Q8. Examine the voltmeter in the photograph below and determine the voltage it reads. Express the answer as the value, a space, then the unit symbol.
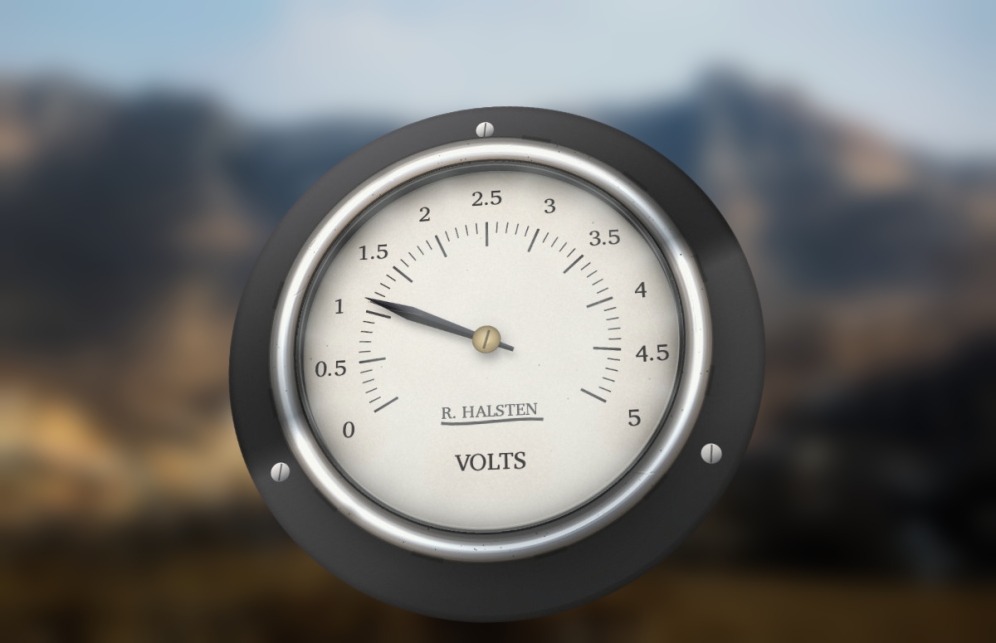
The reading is 1.1 V
